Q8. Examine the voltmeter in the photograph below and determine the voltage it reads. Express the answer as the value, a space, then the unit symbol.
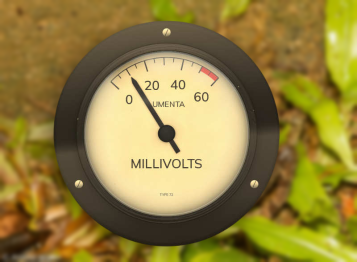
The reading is 10 mV
